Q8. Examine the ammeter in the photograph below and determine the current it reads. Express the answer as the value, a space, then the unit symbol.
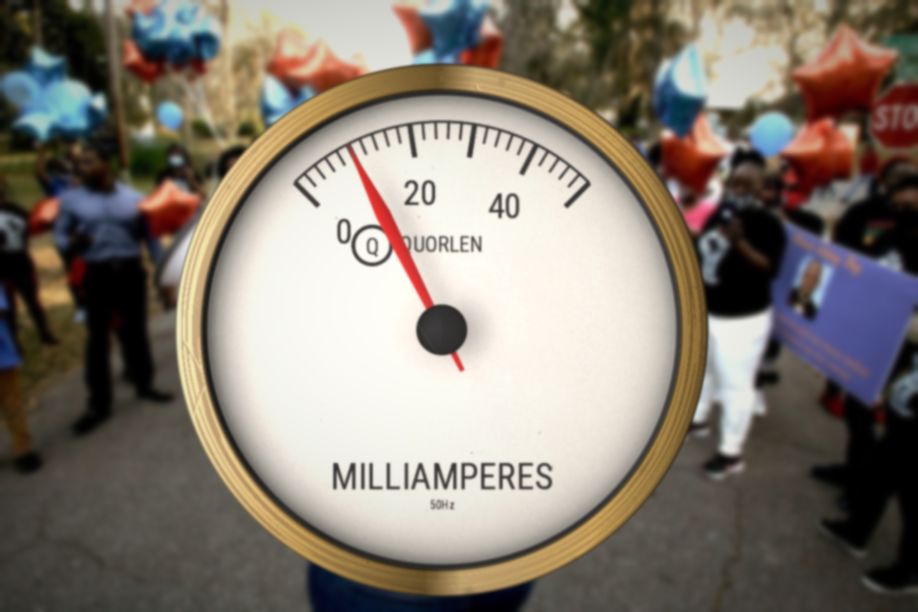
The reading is 10 mA
